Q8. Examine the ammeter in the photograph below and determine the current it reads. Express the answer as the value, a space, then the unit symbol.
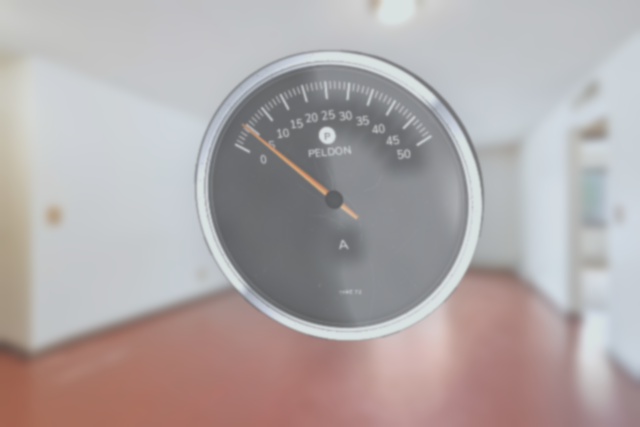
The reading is 5 A
